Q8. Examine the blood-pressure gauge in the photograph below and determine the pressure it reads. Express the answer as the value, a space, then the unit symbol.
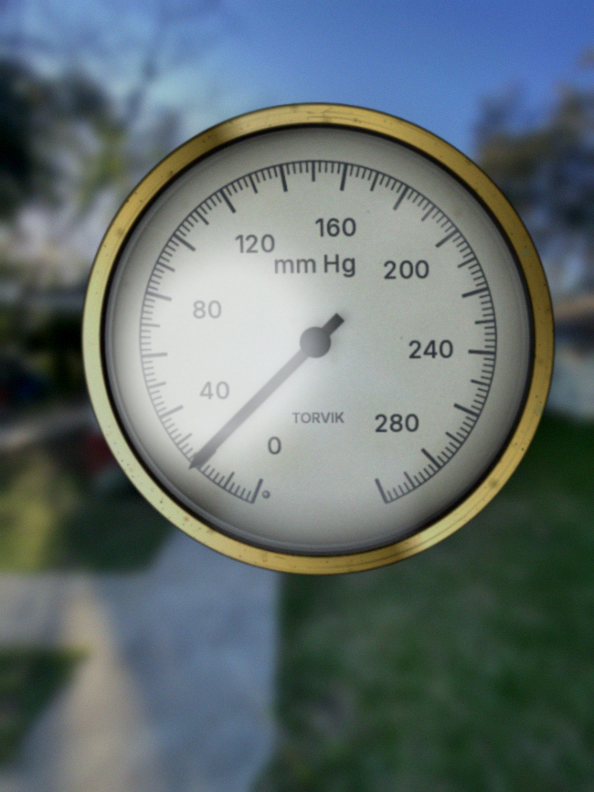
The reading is 22 mmHg
